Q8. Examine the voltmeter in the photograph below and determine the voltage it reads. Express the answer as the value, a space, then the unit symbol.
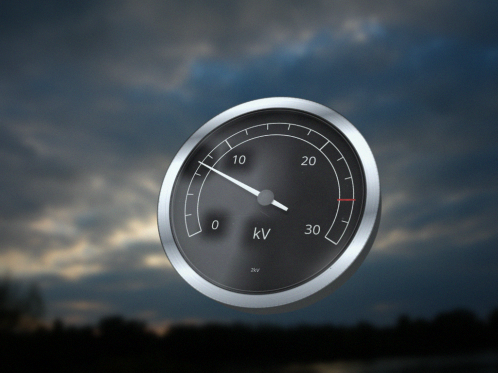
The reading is 7 kV
